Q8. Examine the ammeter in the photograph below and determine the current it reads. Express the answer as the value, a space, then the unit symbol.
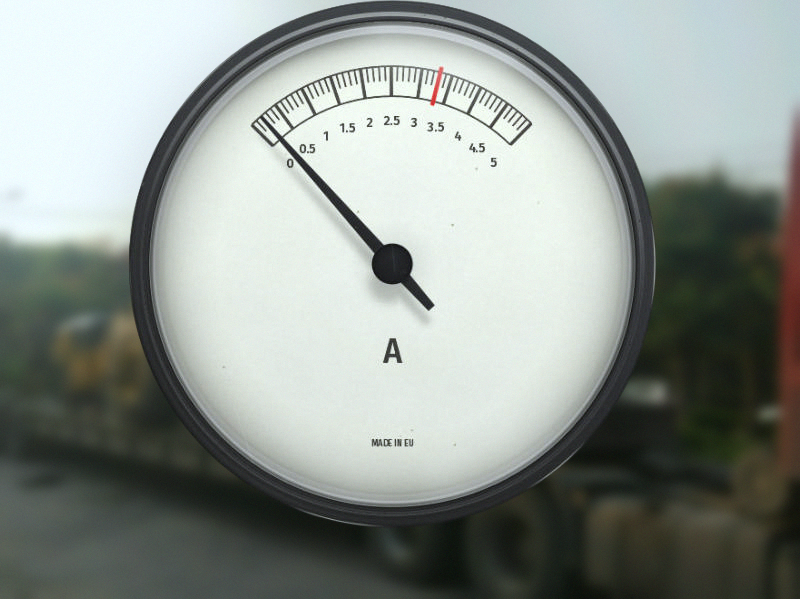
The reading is 0.2 A
